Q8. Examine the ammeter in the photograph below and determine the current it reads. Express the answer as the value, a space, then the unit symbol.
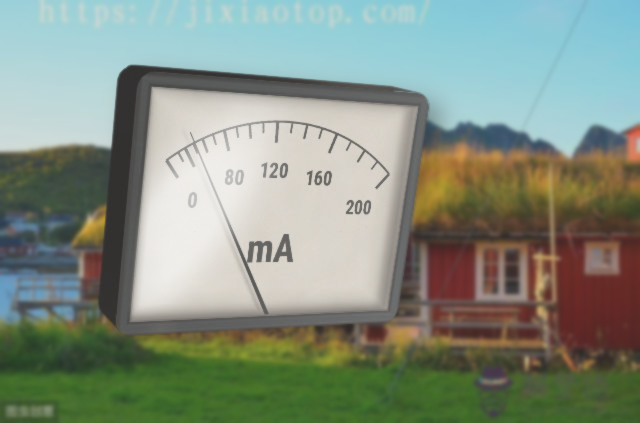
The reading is 50 mA
